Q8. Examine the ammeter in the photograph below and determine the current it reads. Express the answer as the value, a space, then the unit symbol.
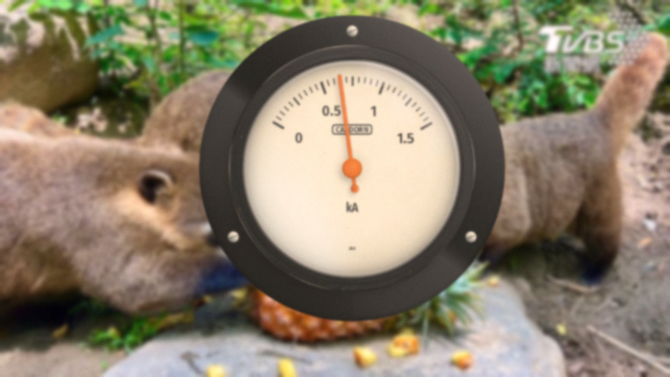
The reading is 0.65 kA
